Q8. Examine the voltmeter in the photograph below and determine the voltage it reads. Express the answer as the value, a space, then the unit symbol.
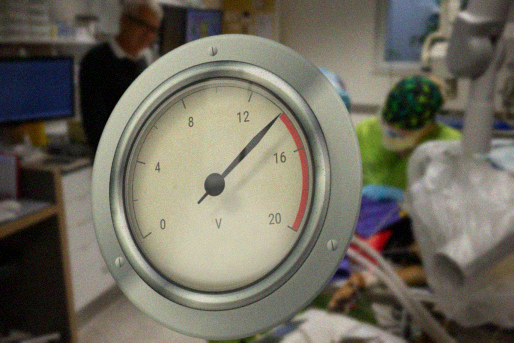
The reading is 14 V
